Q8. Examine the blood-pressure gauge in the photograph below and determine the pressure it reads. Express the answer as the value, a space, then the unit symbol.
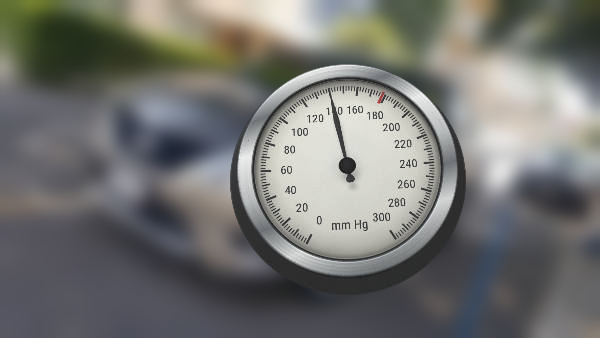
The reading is 140 mmHg
